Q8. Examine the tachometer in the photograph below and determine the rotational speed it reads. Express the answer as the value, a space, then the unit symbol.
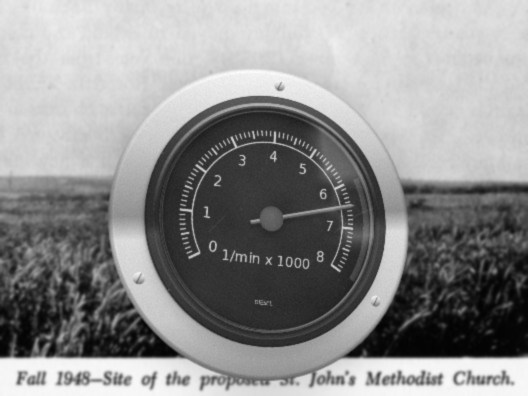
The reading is 6500 rpm
